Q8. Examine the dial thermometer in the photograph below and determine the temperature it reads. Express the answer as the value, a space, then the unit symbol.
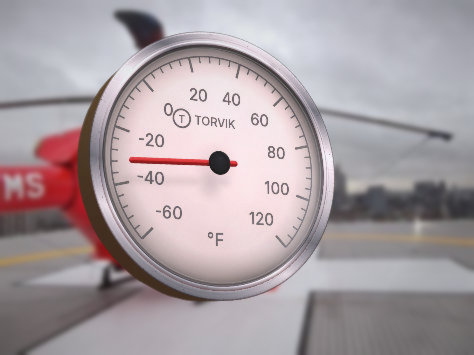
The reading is -32 °F
